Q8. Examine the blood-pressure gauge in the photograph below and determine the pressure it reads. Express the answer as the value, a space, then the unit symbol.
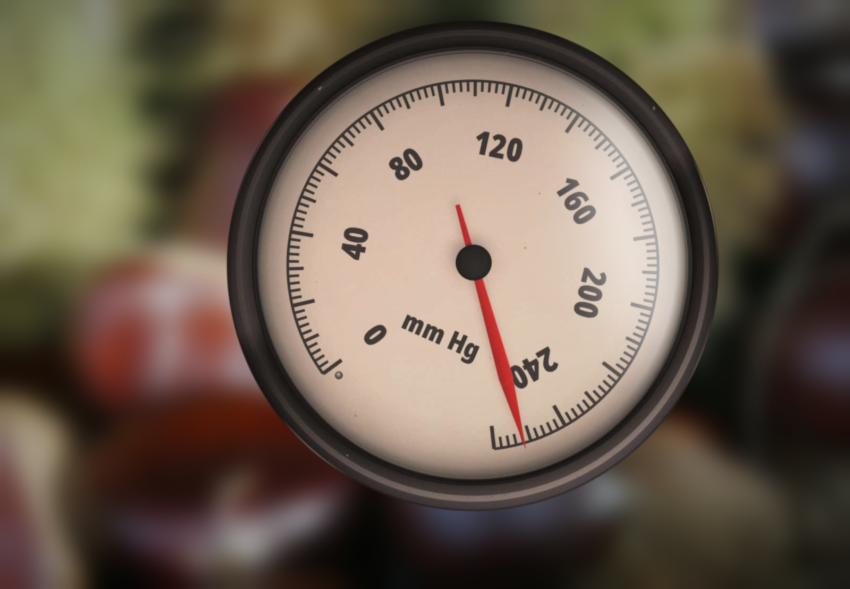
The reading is 252 mmHg
